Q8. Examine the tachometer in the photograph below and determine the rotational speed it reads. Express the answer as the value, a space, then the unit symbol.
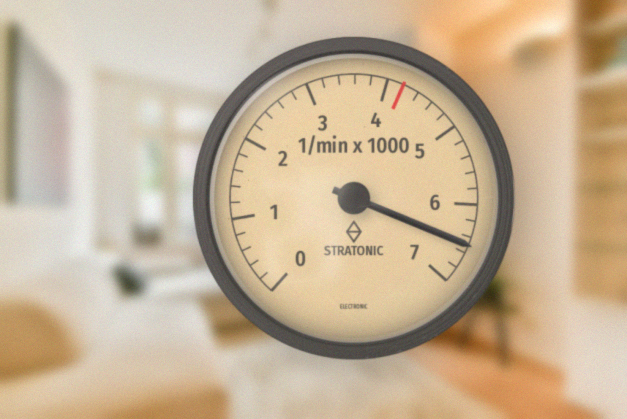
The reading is 6500 rpm
